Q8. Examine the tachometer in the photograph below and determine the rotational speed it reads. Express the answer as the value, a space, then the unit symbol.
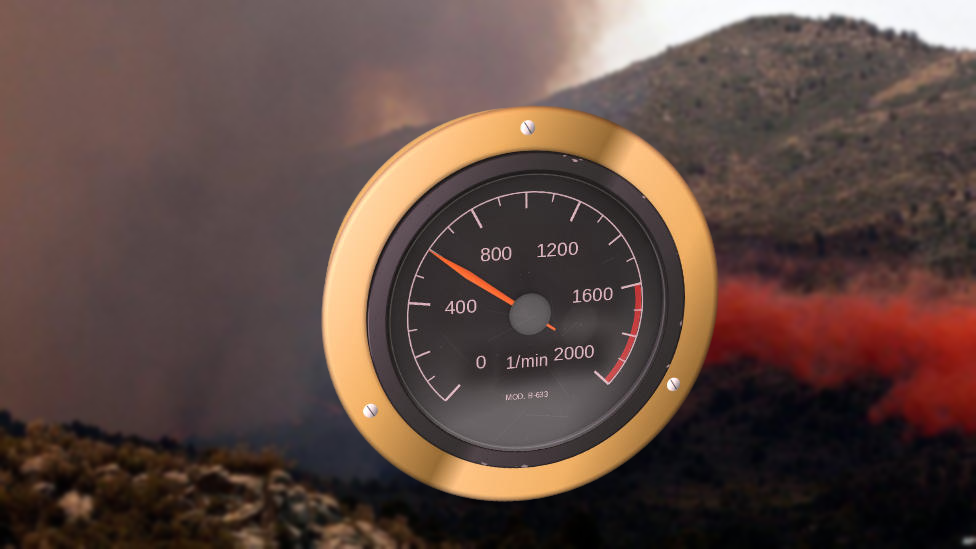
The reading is 600 rpm
